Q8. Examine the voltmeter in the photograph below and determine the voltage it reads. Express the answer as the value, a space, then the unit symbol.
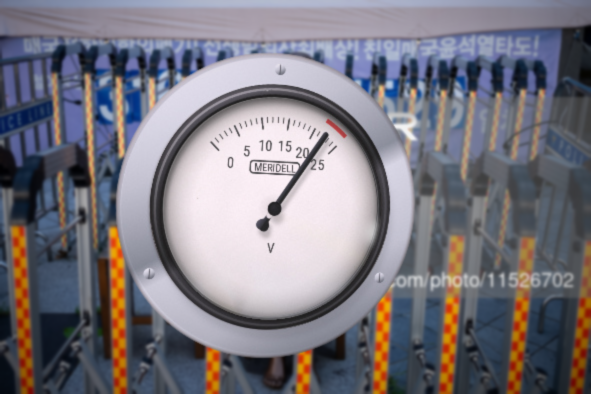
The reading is 22 V
